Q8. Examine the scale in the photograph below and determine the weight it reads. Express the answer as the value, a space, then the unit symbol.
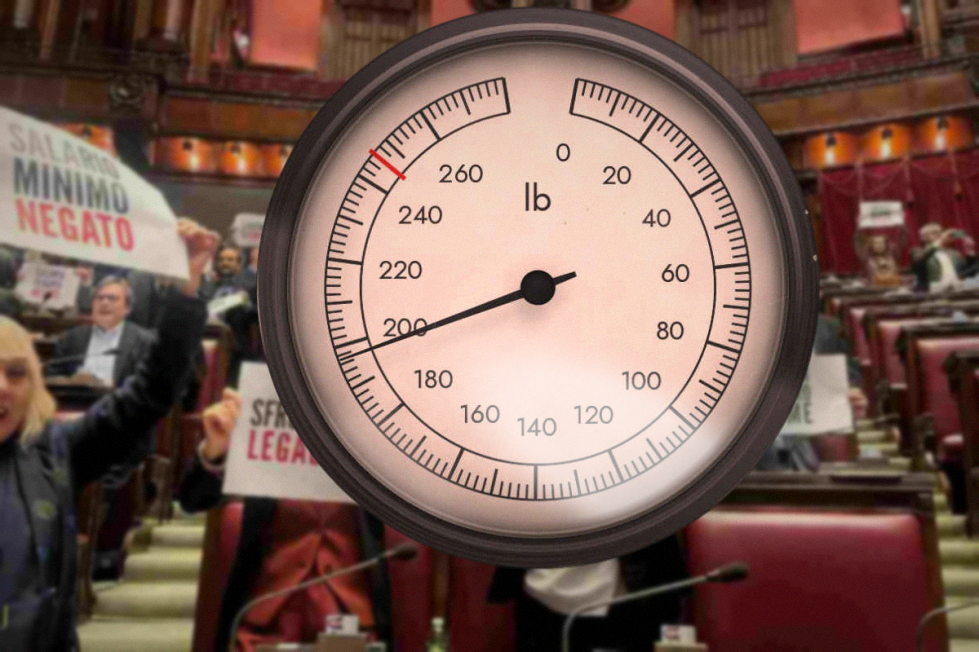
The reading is 197 lb
